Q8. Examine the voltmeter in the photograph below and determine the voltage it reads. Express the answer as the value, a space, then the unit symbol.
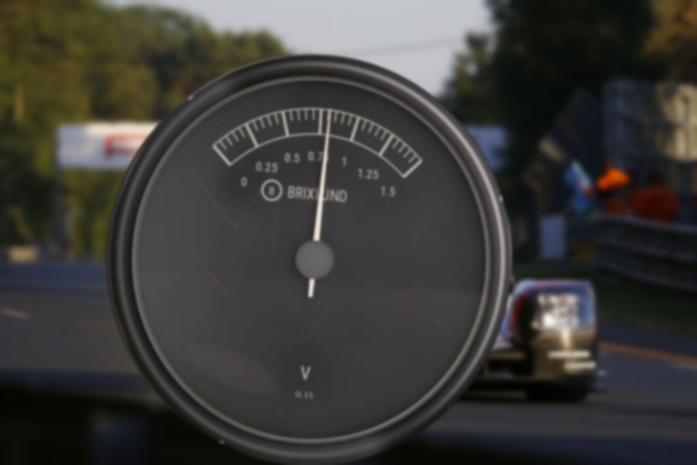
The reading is 0.8 V
